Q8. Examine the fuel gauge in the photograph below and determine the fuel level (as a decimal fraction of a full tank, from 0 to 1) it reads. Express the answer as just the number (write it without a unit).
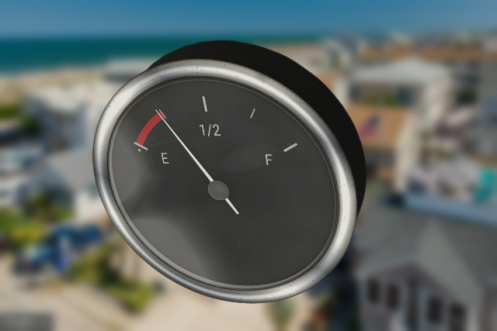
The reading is 0.25
